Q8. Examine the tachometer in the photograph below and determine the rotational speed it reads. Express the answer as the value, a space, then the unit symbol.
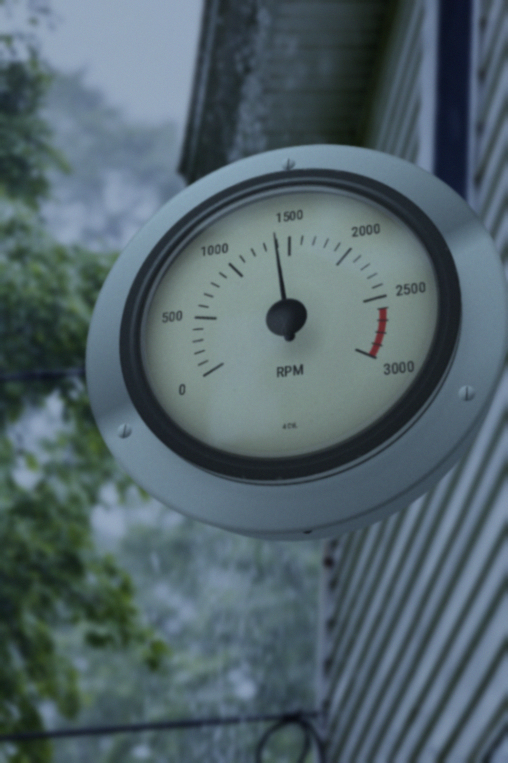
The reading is 1400 rpm
